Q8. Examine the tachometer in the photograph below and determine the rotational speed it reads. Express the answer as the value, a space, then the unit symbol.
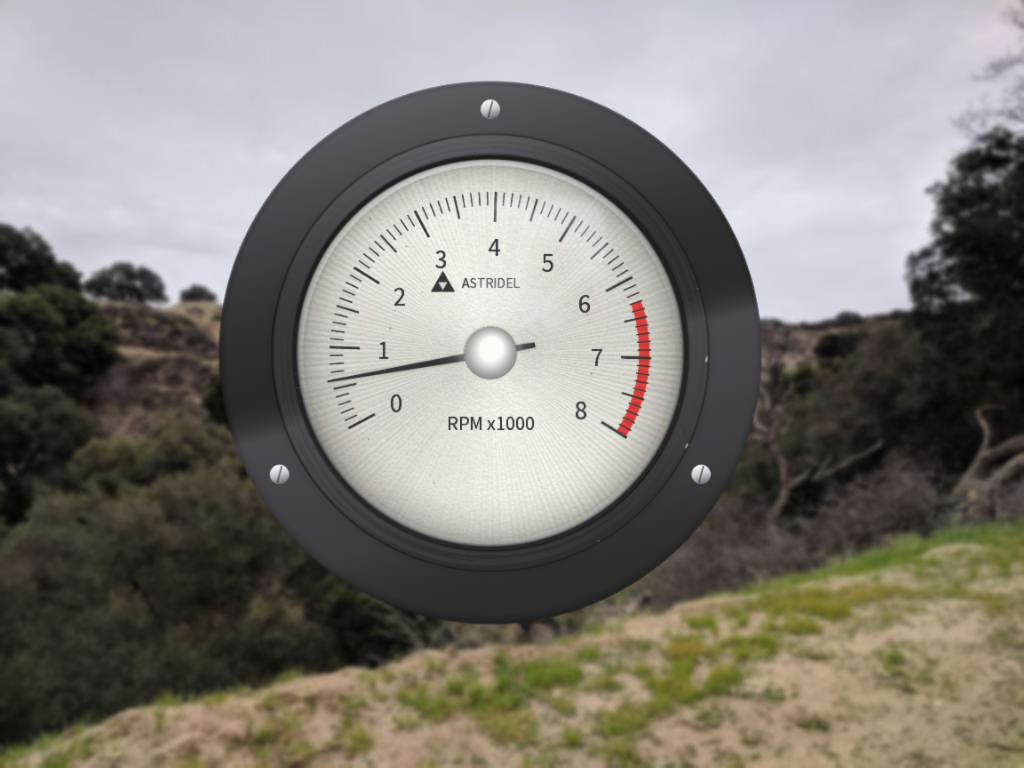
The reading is 600 rpm
